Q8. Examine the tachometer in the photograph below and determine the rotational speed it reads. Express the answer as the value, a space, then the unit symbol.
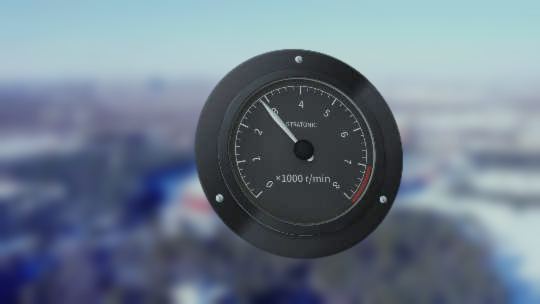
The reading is 2800 rpm
